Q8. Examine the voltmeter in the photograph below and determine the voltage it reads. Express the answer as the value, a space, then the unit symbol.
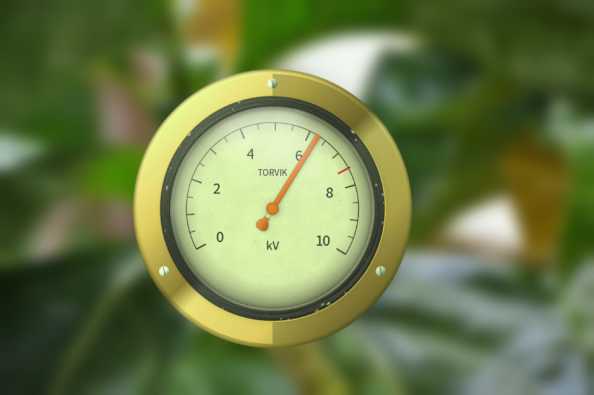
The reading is 6.25 kV
